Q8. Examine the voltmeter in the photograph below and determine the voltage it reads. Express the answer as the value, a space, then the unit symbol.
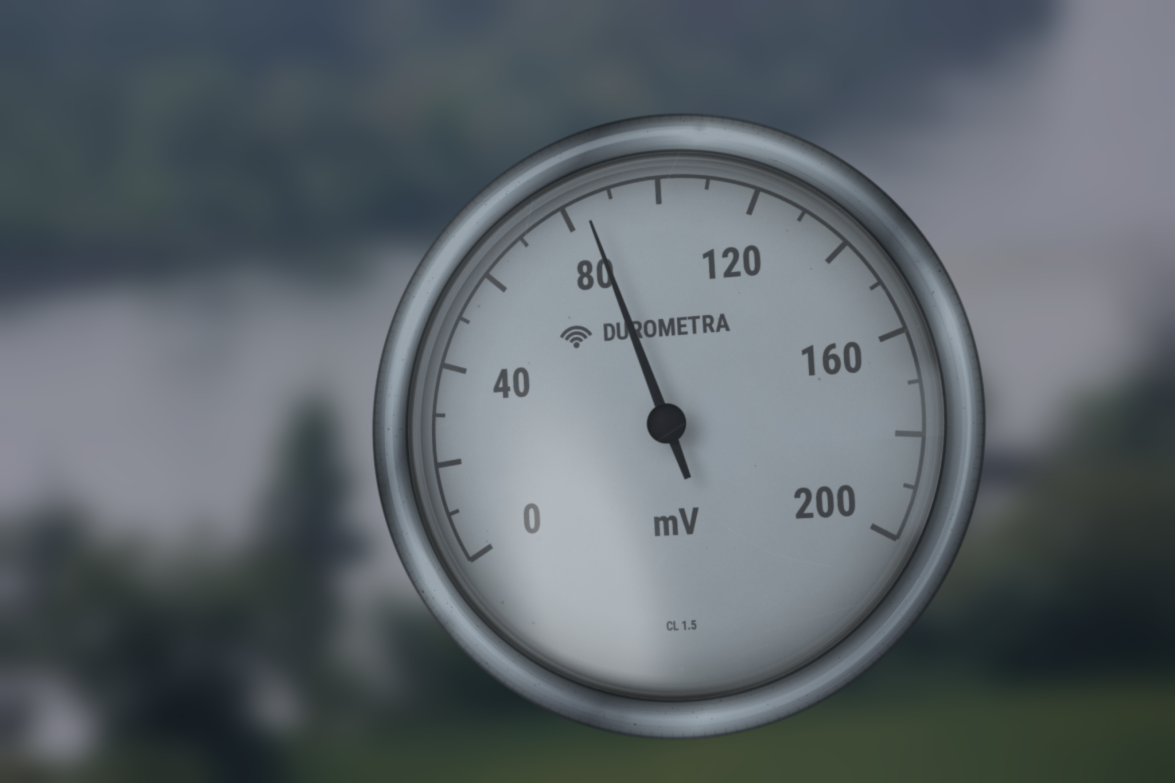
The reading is 85 mV
